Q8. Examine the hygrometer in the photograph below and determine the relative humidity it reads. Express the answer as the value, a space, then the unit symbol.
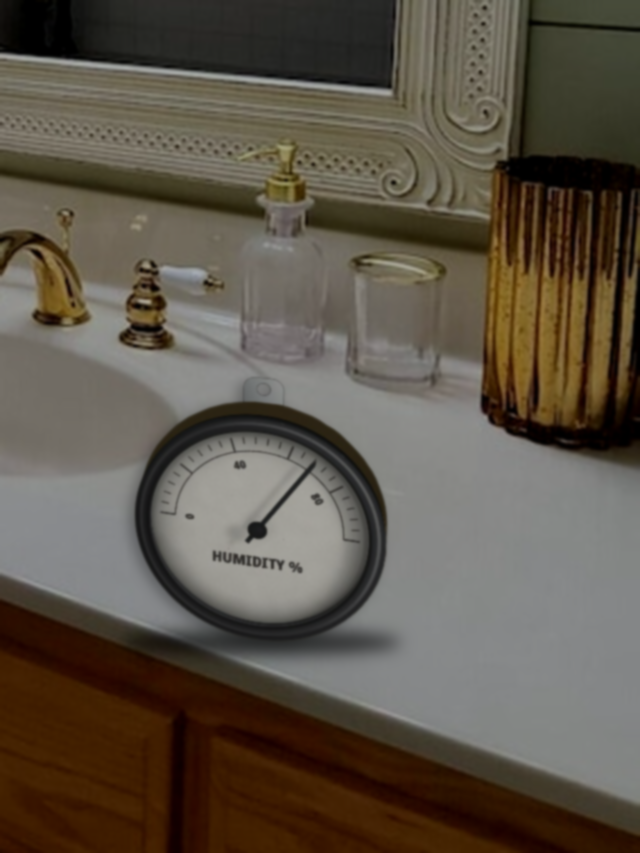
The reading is 68 %
